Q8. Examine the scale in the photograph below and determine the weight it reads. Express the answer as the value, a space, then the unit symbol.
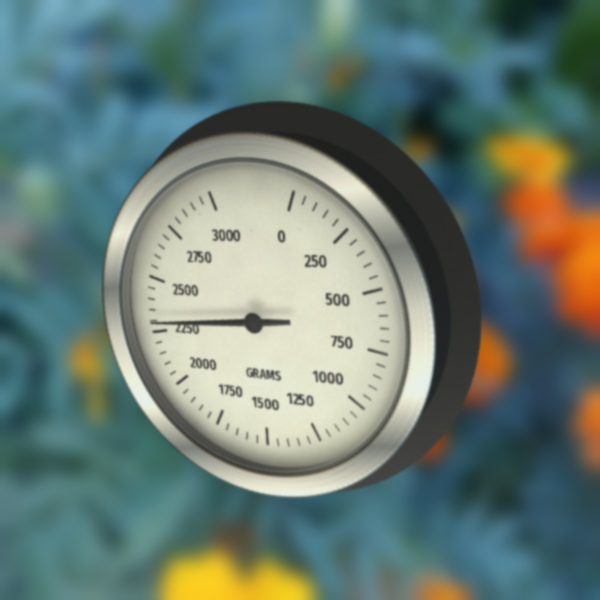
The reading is 2300 g
